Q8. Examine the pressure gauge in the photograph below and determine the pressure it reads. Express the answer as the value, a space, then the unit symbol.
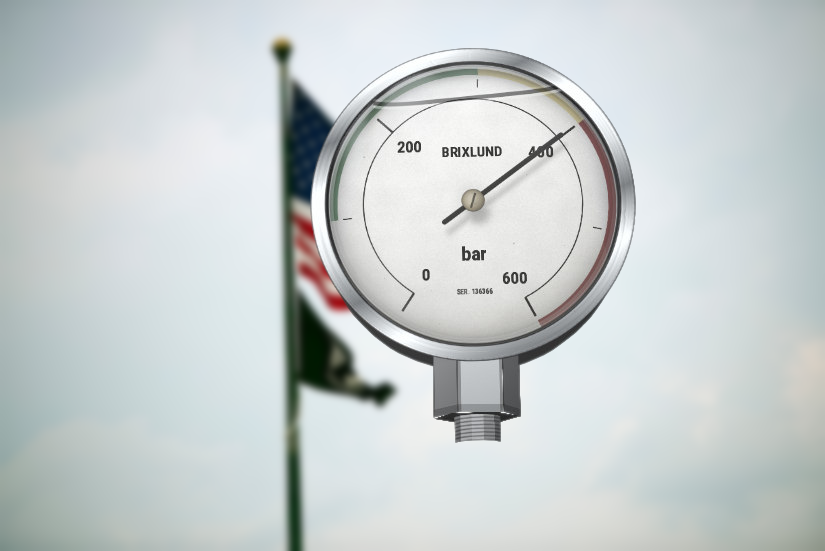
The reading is 400 bar
